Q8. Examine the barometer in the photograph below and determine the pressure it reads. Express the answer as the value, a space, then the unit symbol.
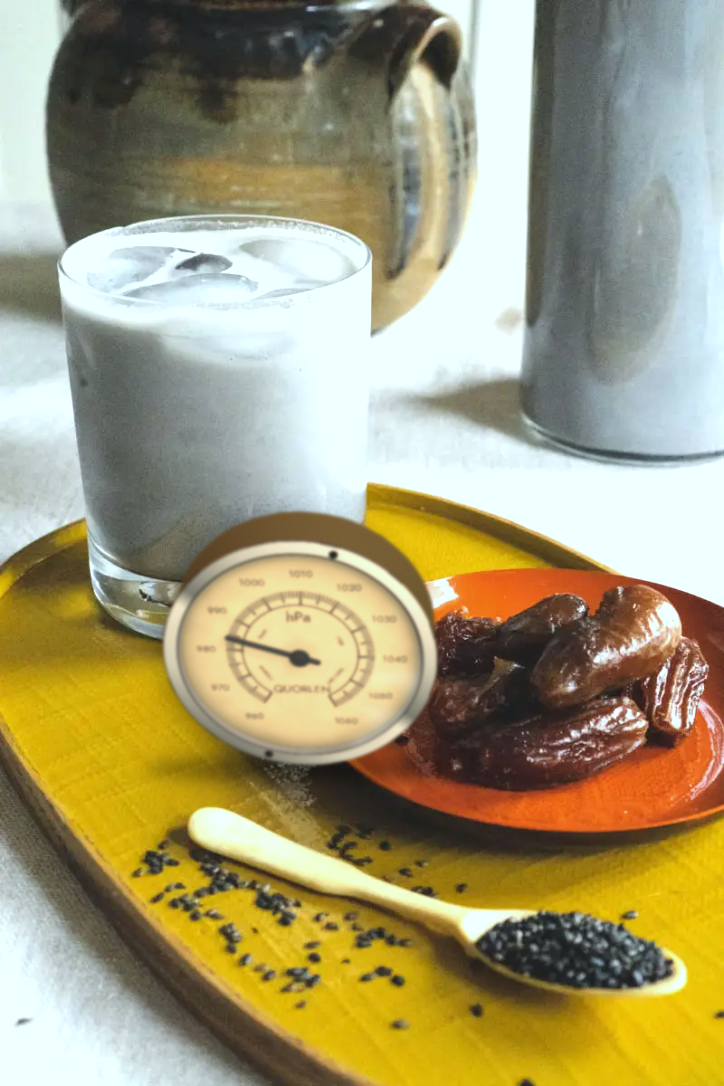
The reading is 985 hPa
